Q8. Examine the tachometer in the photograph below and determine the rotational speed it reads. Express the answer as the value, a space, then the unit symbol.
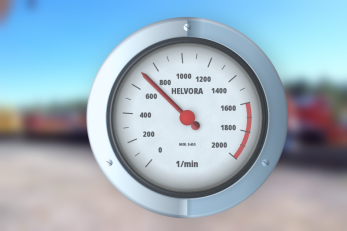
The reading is 700 rpm
